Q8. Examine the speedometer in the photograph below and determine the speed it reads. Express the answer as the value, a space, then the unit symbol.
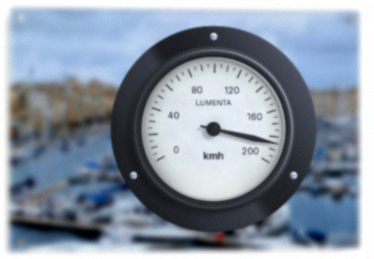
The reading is 185 km/h
